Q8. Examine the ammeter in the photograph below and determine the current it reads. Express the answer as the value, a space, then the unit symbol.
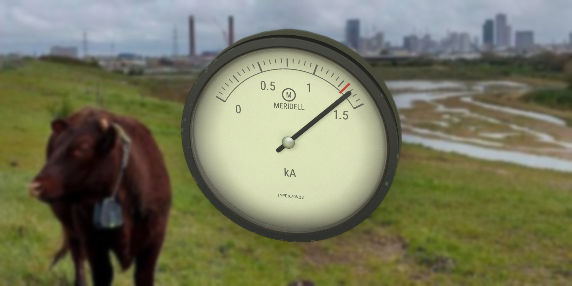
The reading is 1.35 kA
